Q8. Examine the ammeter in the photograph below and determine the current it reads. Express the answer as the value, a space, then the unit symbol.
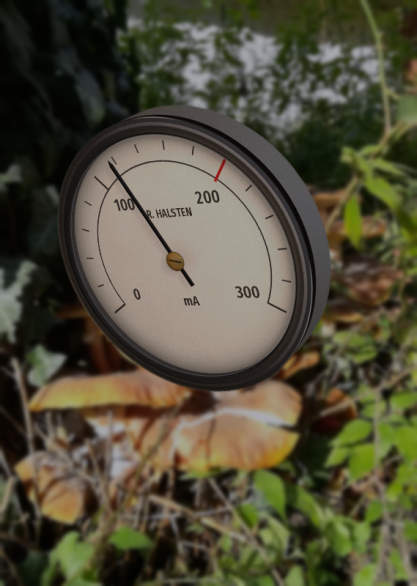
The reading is 120 mA
